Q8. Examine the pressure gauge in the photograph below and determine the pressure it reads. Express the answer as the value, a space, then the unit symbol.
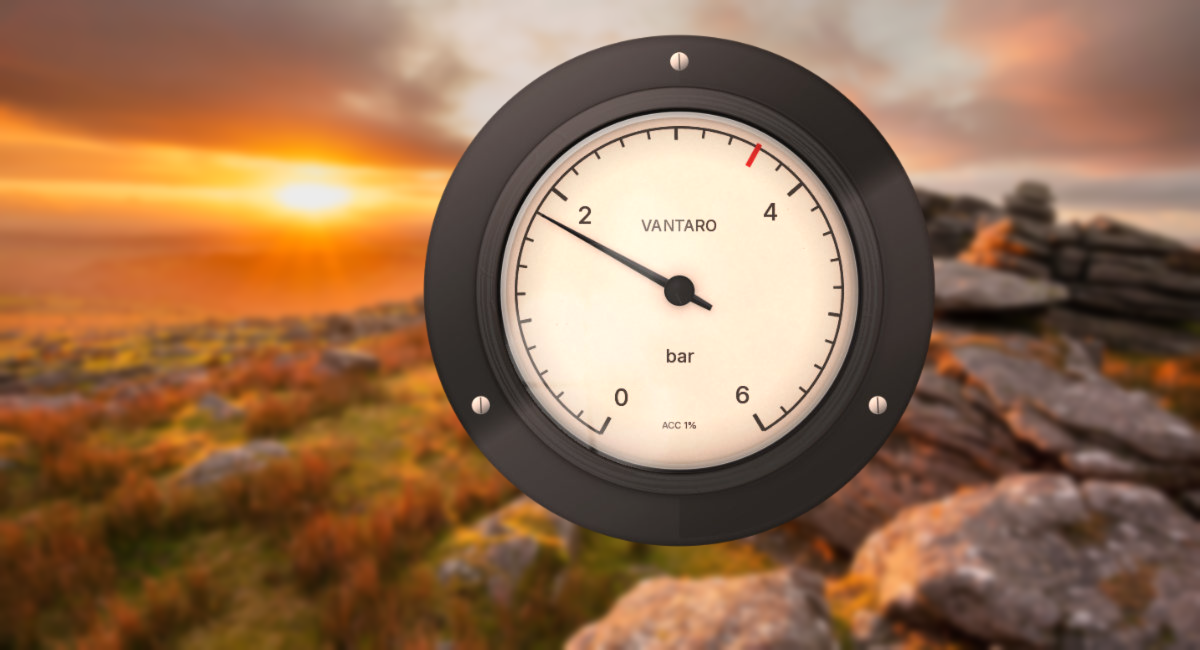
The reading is 1.8 bar
